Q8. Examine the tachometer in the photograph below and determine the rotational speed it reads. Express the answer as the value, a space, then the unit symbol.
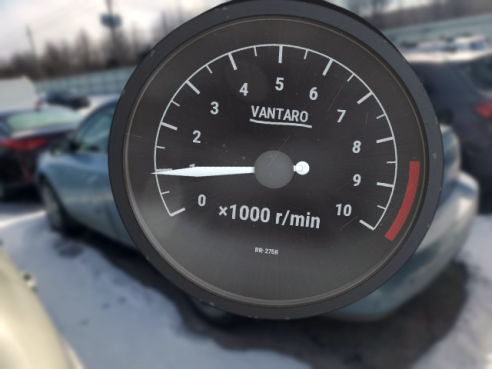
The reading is 1000 rpm
